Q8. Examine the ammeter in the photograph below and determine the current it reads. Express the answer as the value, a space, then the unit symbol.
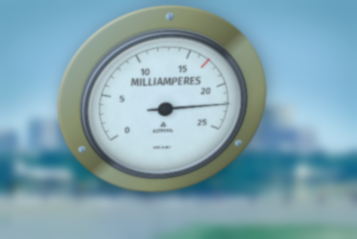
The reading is 22 mA
